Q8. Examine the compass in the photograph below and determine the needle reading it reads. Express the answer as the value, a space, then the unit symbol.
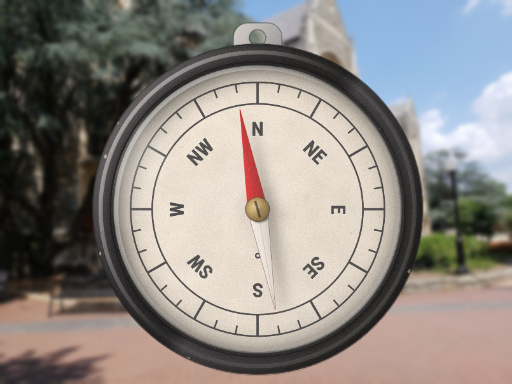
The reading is 350 °
